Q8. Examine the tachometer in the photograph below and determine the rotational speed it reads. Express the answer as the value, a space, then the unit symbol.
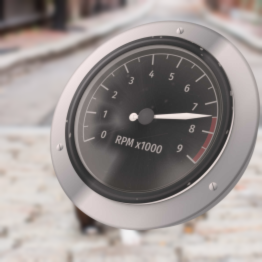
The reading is 7500 rpm
